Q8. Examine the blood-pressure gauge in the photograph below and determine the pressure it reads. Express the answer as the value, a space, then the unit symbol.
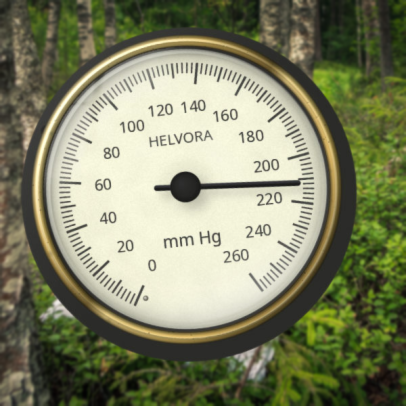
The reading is 212 mmHg
